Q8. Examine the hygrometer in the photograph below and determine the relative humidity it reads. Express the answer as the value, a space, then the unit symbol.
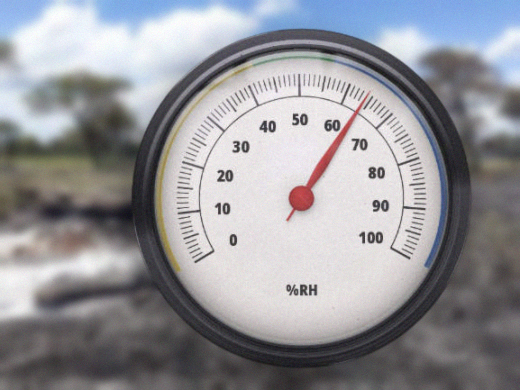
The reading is 64 %
